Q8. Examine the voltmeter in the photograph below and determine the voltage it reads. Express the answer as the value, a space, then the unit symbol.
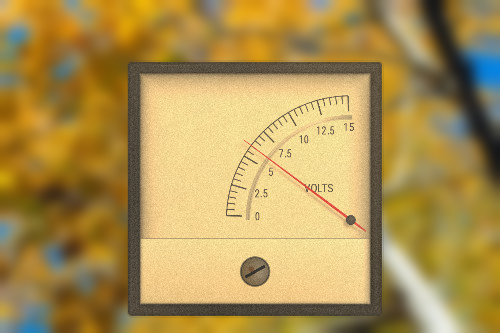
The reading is 6 V
